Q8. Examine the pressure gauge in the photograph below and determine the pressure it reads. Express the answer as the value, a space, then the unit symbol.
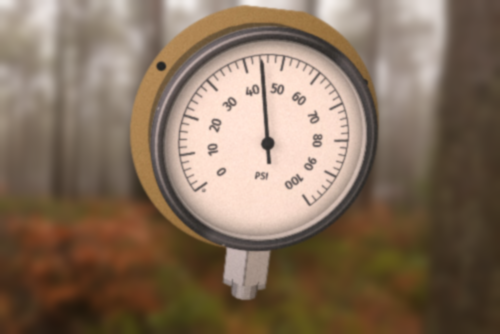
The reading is 44 psi
